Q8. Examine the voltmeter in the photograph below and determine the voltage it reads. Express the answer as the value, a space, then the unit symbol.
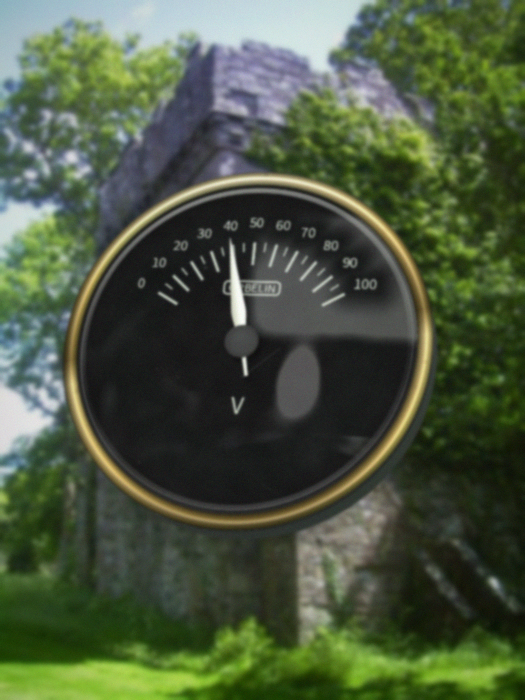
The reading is 40 V
